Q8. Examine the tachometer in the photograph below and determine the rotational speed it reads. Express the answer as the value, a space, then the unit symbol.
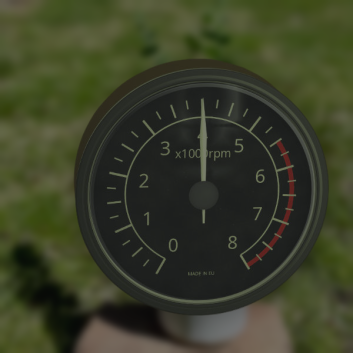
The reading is 4000 rpm
